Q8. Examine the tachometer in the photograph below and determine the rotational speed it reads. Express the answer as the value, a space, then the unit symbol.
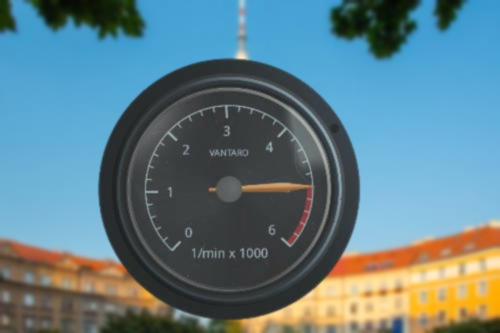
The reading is 5000 rpm
